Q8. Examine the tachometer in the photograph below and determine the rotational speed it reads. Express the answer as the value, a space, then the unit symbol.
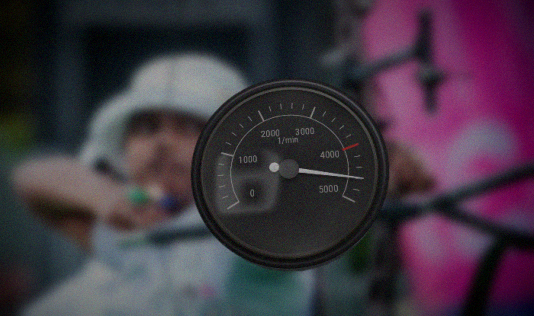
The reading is 4600 rpm
